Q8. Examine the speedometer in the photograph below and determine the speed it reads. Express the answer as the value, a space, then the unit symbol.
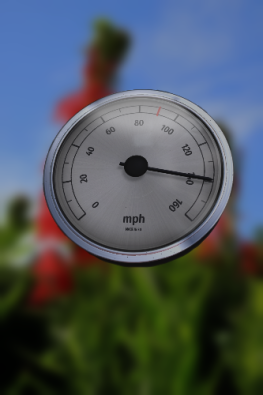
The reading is 140 mph
